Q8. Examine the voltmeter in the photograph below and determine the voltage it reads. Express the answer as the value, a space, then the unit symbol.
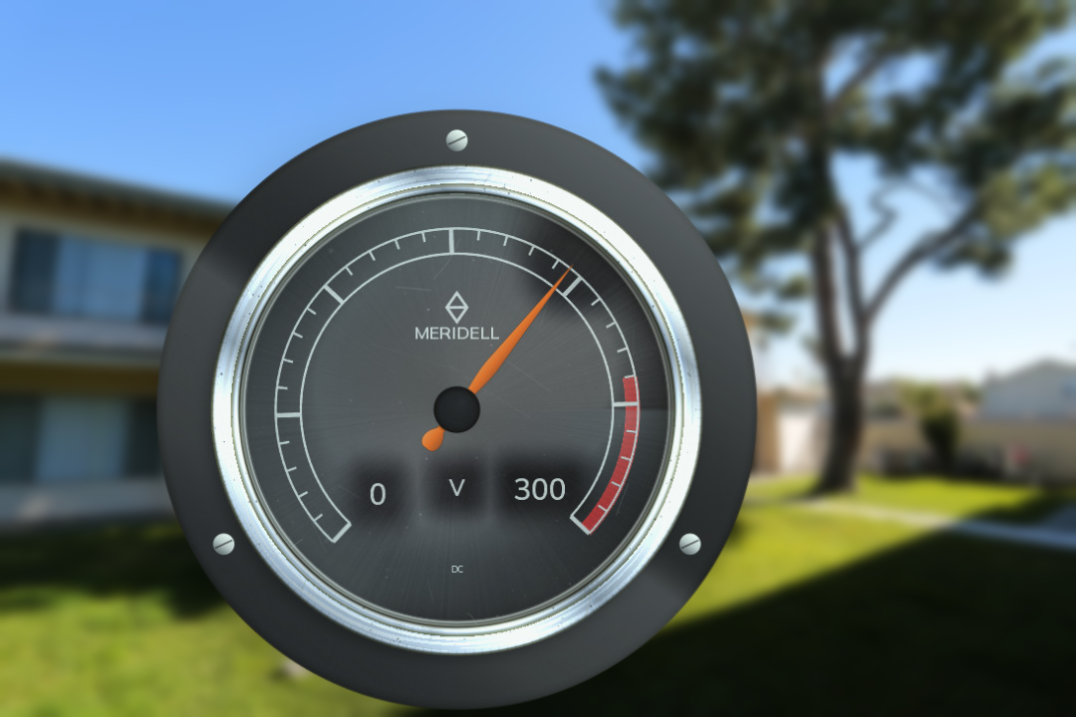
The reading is 195 V
